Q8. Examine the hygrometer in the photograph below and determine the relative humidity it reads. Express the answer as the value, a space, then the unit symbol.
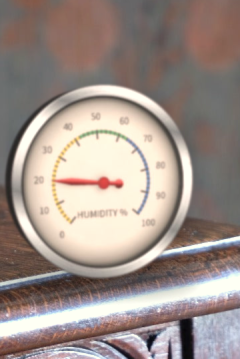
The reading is 20 %
